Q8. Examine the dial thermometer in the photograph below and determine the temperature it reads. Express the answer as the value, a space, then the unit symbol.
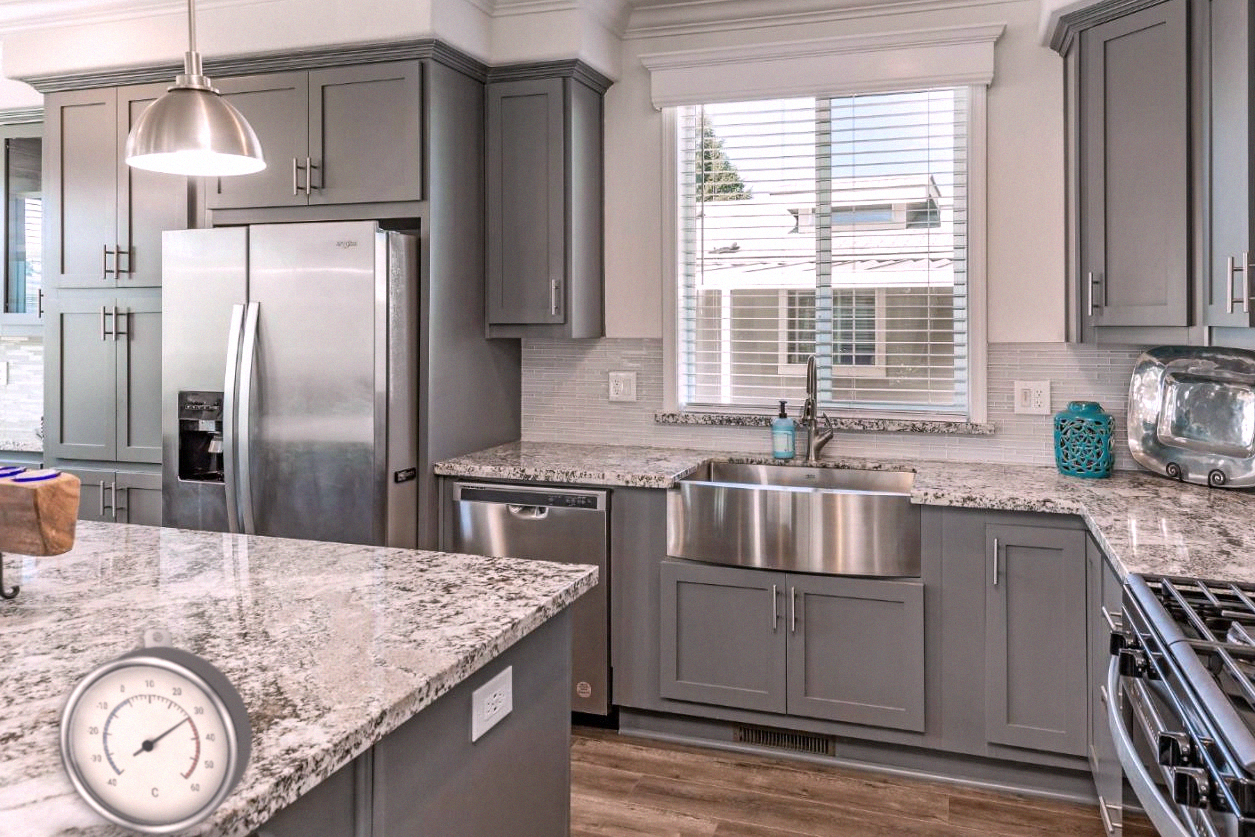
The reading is 30 °C
